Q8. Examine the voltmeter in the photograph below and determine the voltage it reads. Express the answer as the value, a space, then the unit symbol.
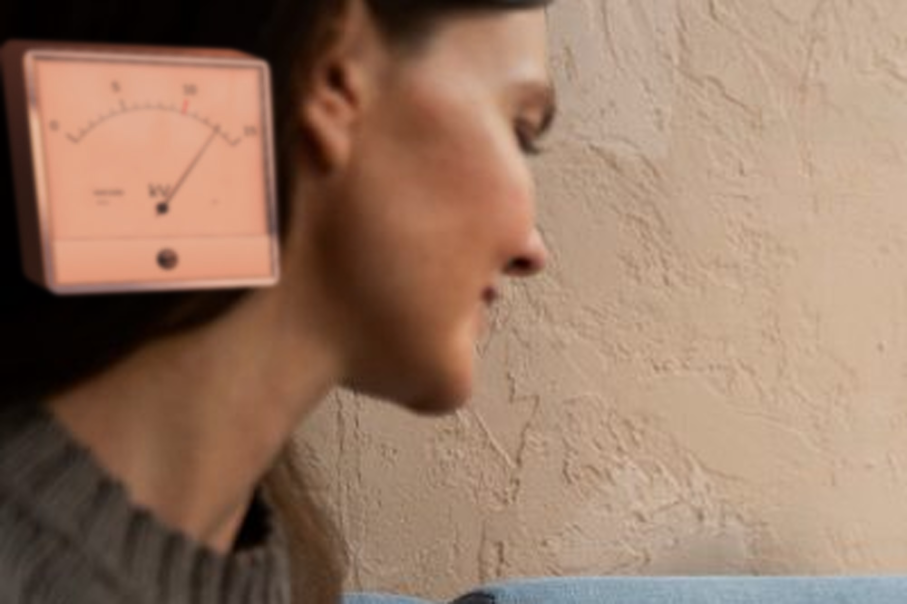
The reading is 13 kV
